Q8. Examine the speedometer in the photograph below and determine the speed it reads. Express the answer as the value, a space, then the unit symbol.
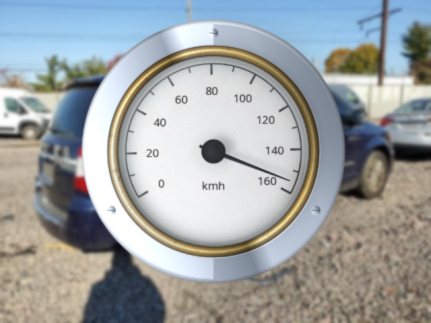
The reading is 155 km/h
